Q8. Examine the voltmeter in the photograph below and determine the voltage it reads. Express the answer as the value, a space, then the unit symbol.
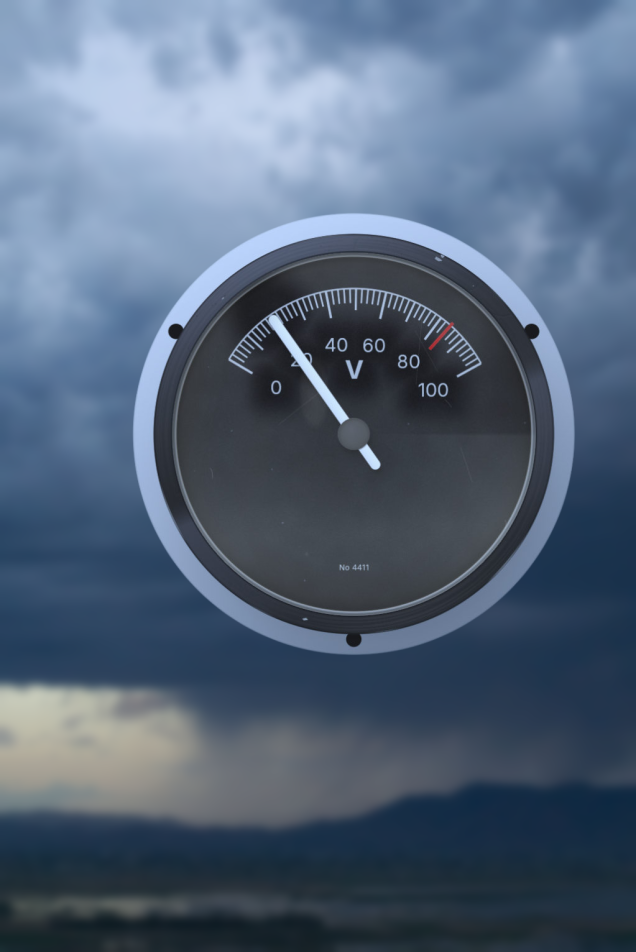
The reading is 20 V
